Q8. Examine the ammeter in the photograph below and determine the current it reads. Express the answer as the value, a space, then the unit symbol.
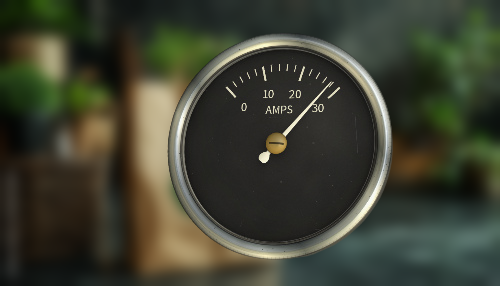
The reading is 28 A
